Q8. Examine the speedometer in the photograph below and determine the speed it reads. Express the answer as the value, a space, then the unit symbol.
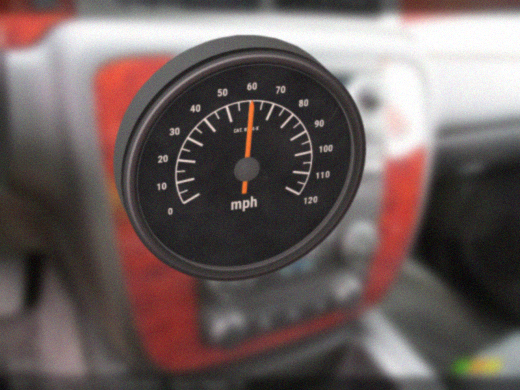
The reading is 60 mph
